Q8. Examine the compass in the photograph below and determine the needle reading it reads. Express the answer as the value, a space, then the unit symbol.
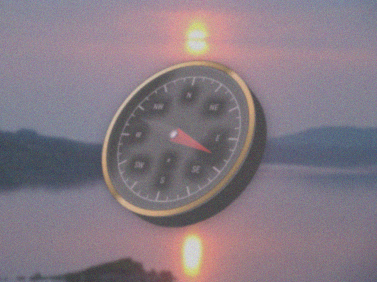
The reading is 110 °
